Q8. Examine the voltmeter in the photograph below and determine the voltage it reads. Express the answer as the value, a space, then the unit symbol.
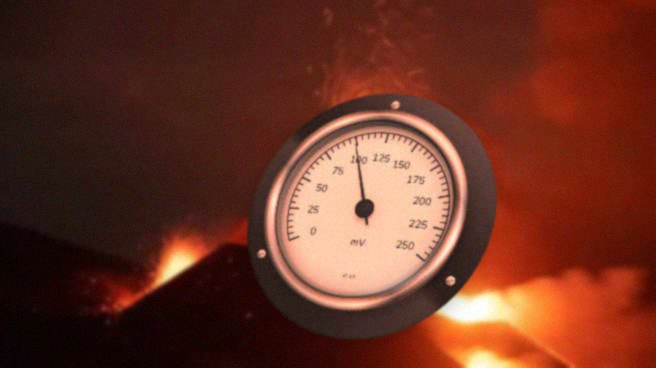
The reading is 100 mV
